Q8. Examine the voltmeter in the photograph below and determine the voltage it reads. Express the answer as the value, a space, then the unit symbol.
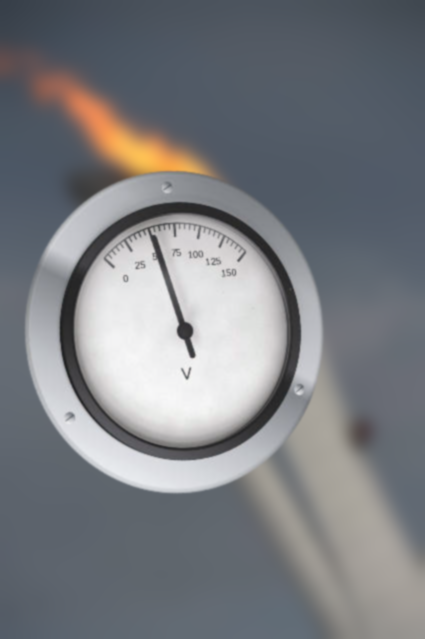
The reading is 50 V
